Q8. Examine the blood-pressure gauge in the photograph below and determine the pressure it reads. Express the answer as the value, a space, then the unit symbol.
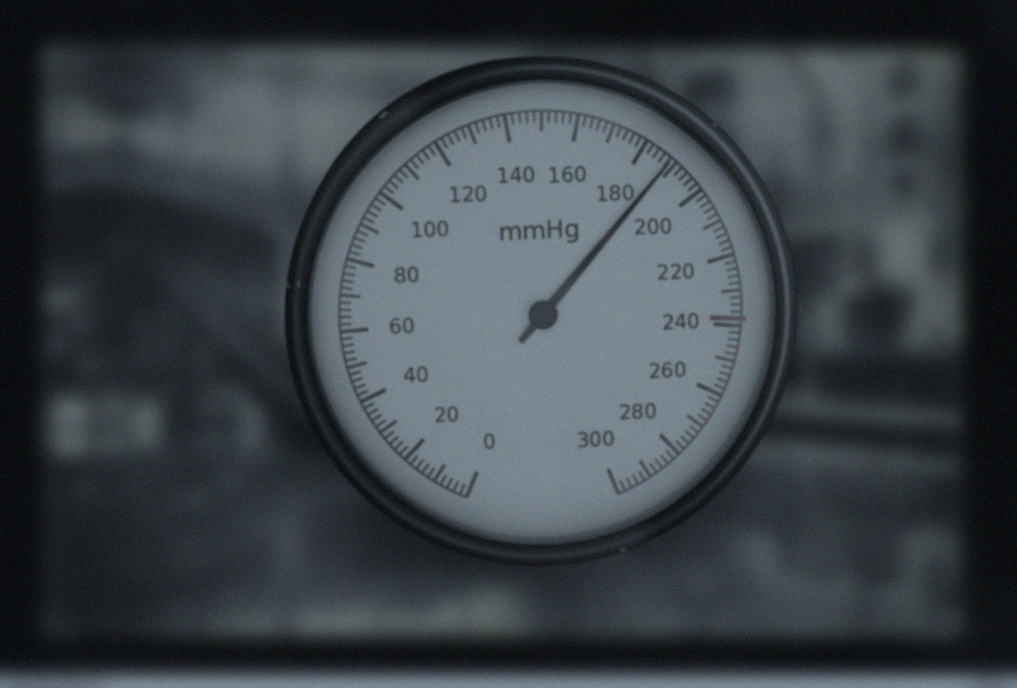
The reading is 188 mmHg
